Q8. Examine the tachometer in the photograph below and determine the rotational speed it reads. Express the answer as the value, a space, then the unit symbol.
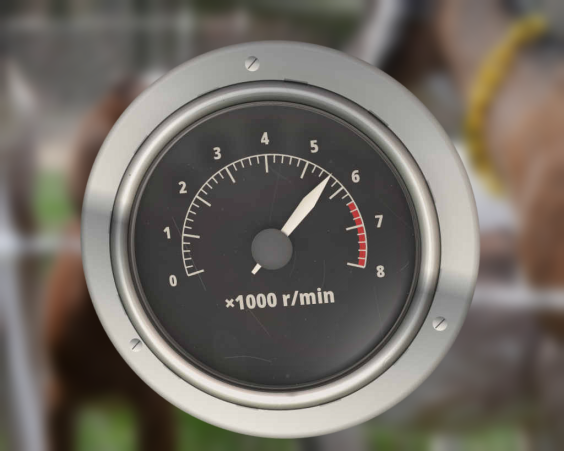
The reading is 5600 rpm
